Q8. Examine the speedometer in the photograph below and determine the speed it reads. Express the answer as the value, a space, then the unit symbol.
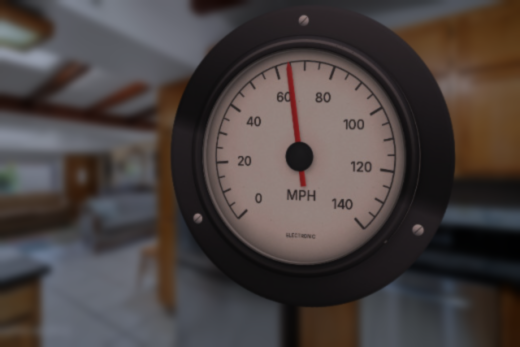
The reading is 65 mph
